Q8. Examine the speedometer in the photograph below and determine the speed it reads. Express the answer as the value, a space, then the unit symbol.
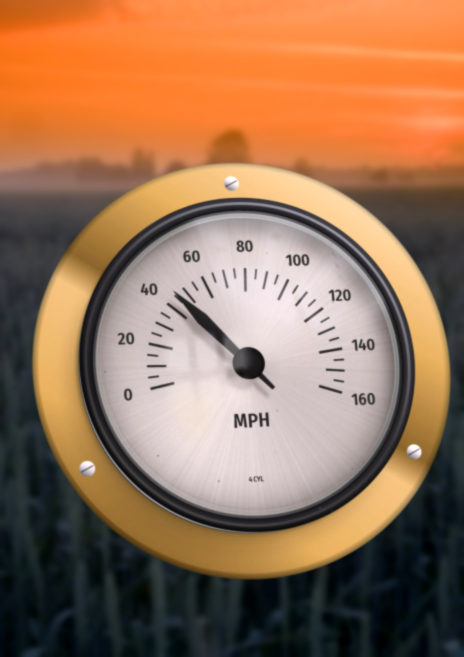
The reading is 45 mph
